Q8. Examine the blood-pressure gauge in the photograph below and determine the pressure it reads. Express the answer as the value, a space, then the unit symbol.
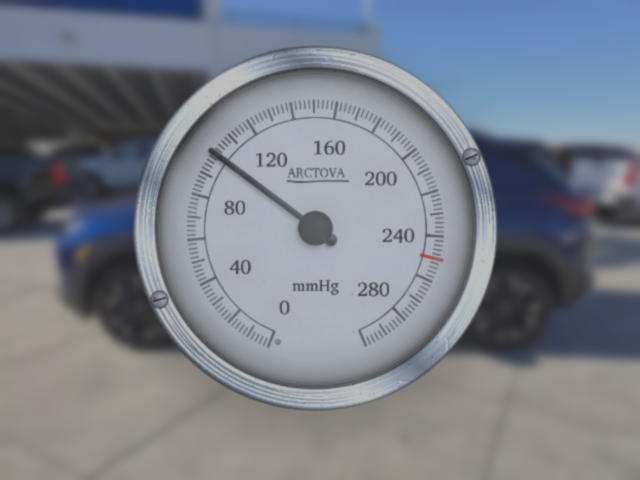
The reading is 100 mmHg
